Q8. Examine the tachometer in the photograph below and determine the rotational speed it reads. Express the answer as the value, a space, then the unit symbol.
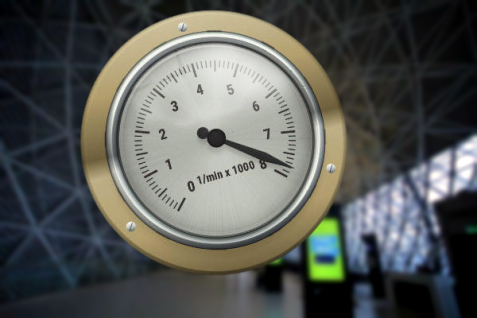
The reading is 7800 rpm
